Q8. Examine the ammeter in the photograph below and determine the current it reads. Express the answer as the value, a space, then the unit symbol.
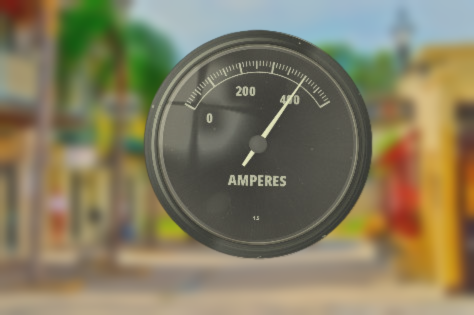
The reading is 400 A
